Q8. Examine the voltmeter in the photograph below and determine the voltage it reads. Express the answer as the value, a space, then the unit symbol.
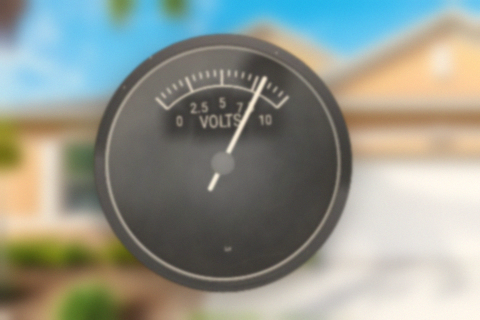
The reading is 8 V
